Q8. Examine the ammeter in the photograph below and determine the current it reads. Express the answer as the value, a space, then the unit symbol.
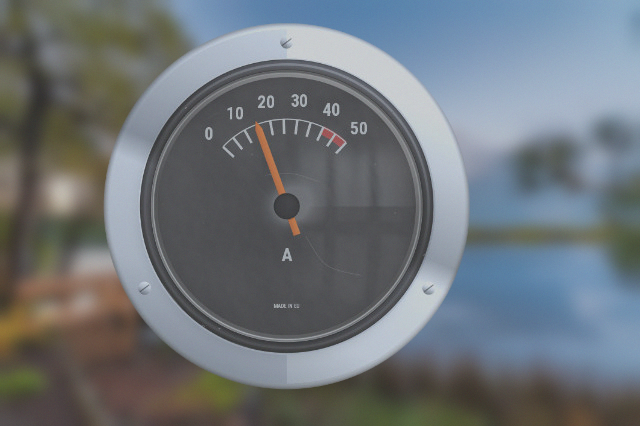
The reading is 15 A
